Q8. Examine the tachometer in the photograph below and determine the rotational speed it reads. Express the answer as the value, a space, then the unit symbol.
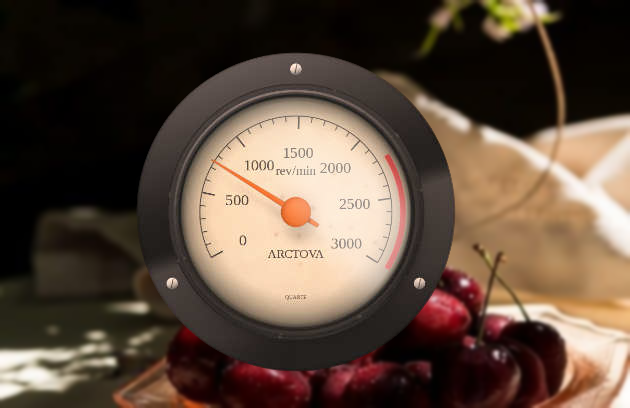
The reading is 750 rpm
